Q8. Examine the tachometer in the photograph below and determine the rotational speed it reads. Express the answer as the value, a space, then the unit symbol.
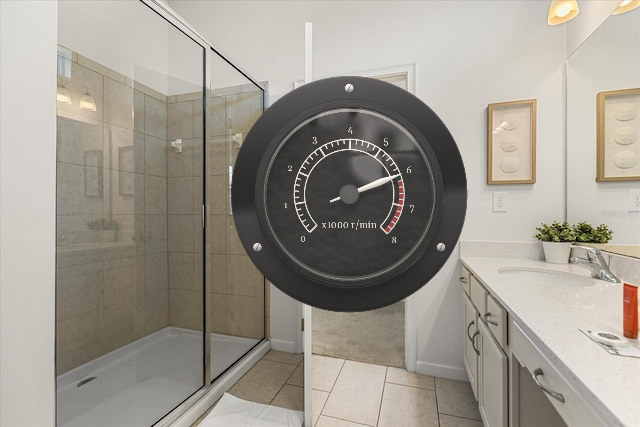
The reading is 6000 rpm
